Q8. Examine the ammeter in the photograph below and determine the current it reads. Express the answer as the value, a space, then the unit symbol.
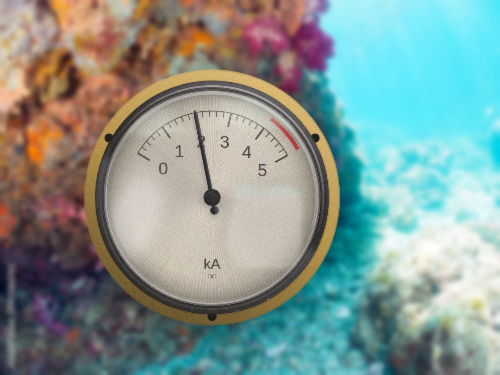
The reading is 2 kA
